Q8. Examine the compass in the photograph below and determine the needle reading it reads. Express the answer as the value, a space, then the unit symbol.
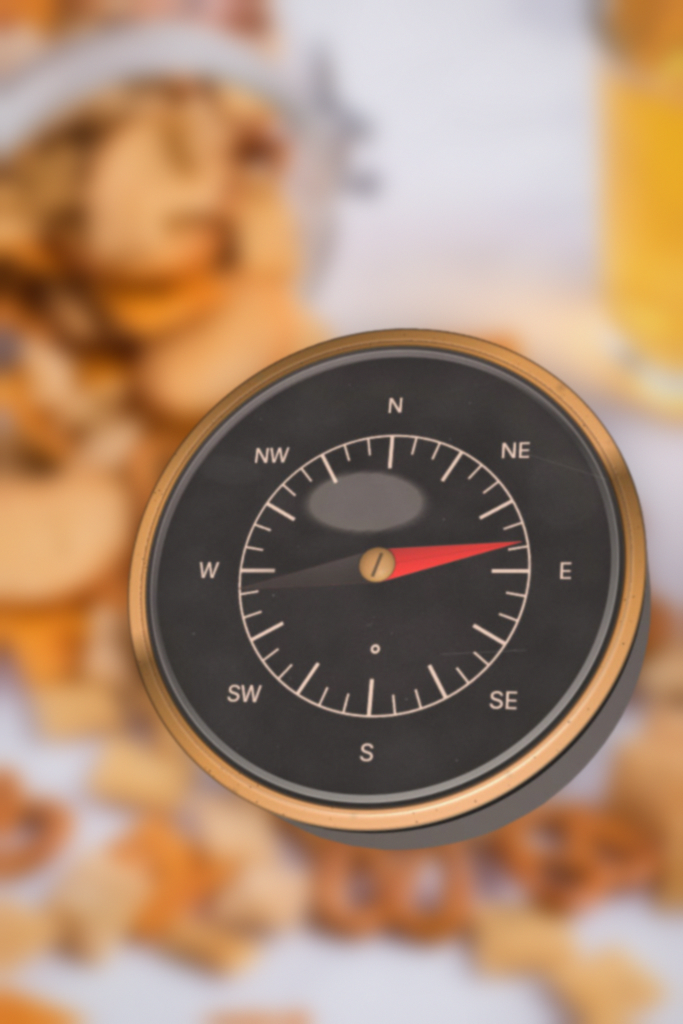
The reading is 80 °
